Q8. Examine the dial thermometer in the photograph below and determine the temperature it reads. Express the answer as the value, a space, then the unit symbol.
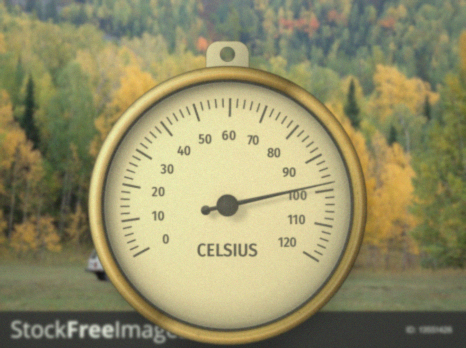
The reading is 98 °C
